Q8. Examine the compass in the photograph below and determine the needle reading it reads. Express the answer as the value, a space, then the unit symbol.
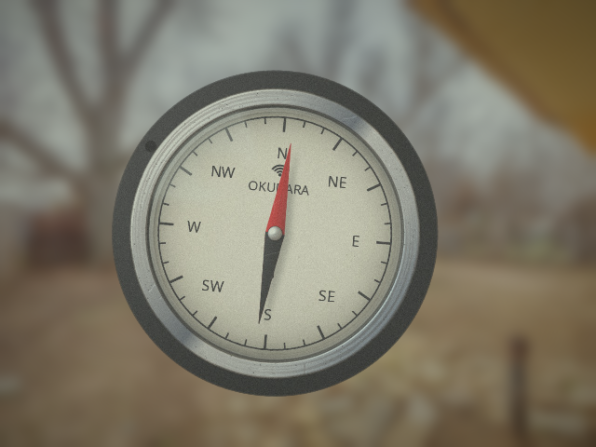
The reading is 5 °
